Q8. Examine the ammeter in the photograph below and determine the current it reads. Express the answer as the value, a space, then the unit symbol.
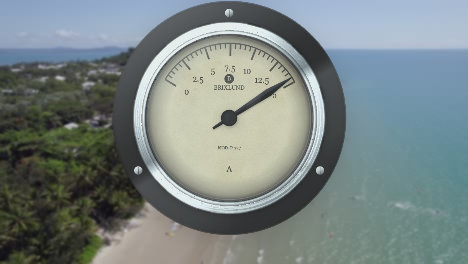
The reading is 14.5 A
